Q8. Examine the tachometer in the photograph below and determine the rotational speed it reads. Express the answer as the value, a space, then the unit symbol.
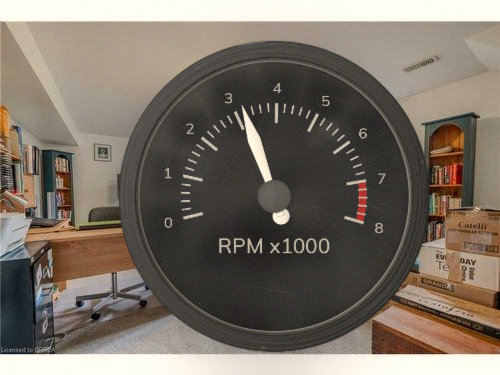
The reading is 3200 rpm
